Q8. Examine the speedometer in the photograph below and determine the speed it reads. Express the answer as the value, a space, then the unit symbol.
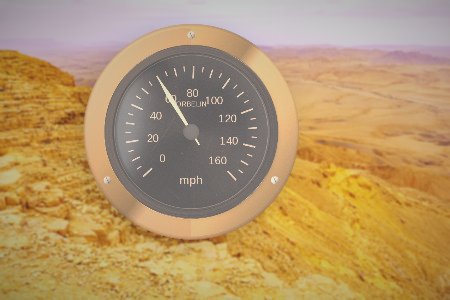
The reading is 60 mph
